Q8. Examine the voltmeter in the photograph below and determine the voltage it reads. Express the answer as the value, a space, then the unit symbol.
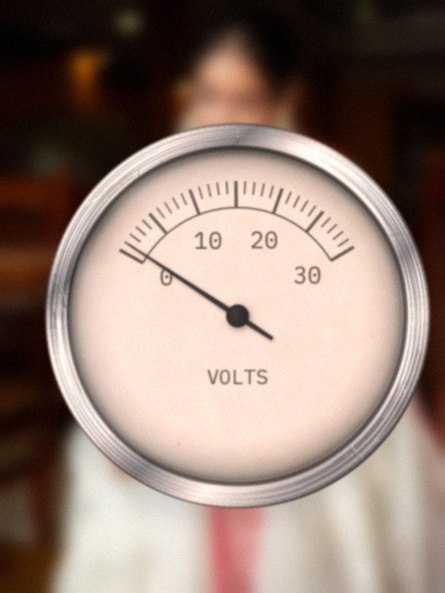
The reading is 1 V
